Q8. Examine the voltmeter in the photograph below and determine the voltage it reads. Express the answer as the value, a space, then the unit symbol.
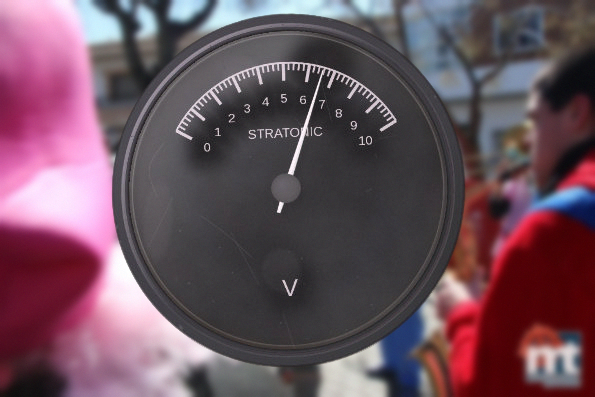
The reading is 6.6 V
